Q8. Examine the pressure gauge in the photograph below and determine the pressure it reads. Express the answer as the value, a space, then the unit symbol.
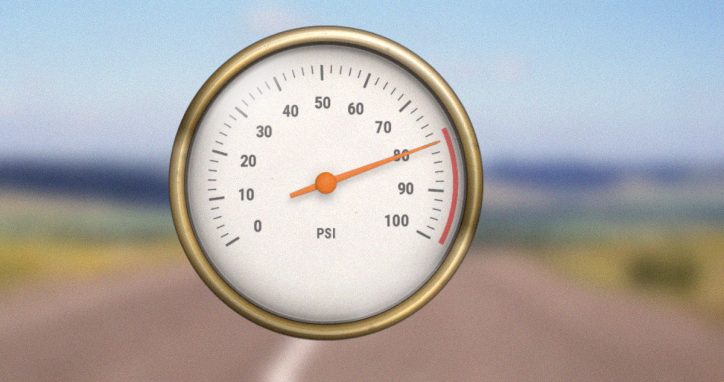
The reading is 80 psi
